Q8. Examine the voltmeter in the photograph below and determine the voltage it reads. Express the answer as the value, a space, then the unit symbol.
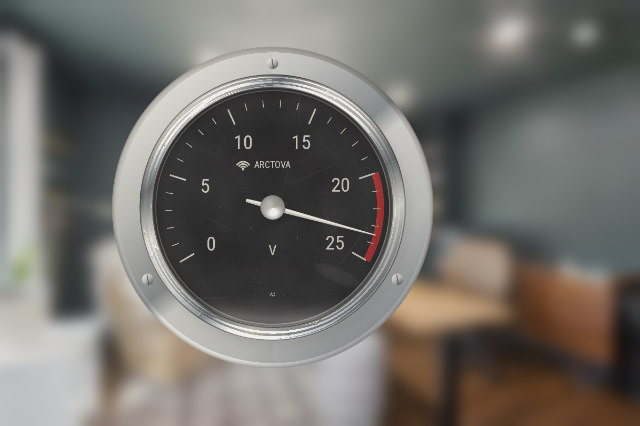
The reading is 23.5 V
